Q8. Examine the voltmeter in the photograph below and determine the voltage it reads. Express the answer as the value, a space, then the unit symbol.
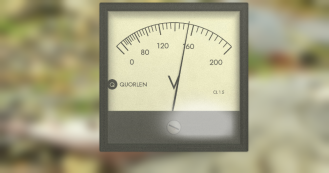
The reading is 155 V
